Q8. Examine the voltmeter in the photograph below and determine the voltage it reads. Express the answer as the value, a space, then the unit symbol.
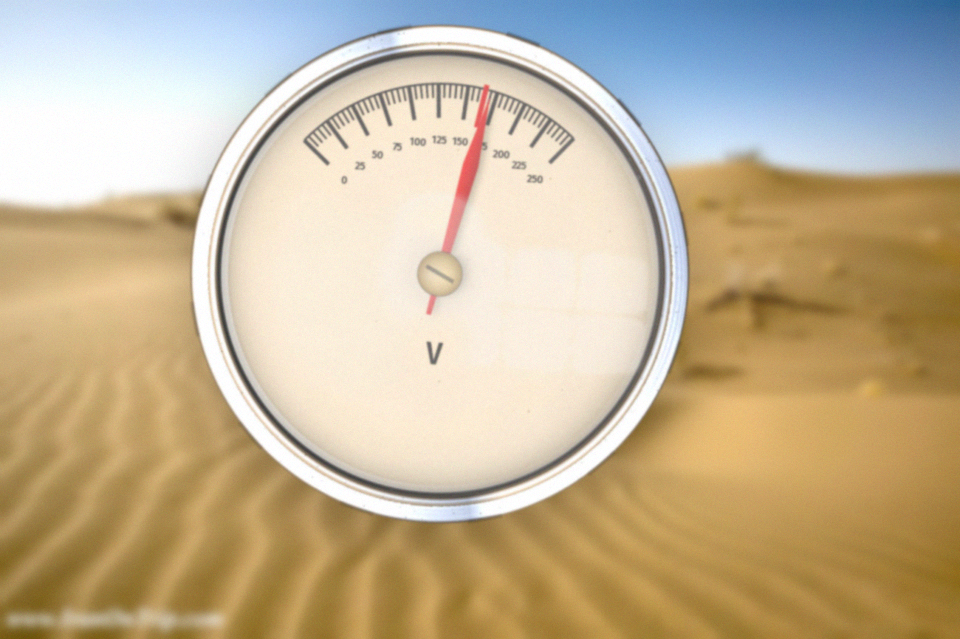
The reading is 170 V
